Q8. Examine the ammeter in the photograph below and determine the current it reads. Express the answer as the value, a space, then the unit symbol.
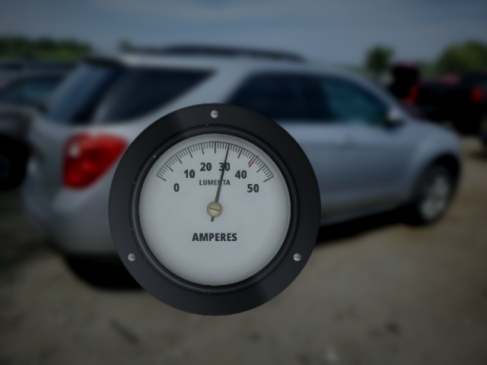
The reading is 30 A
